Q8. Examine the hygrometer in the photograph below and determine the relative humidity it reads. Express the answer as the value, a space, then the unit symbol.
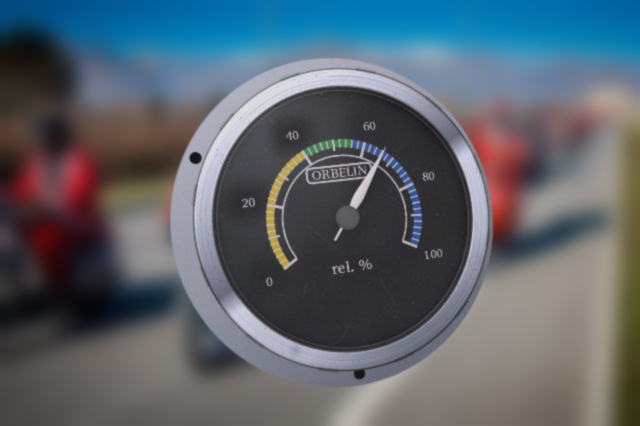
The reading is 66 %
